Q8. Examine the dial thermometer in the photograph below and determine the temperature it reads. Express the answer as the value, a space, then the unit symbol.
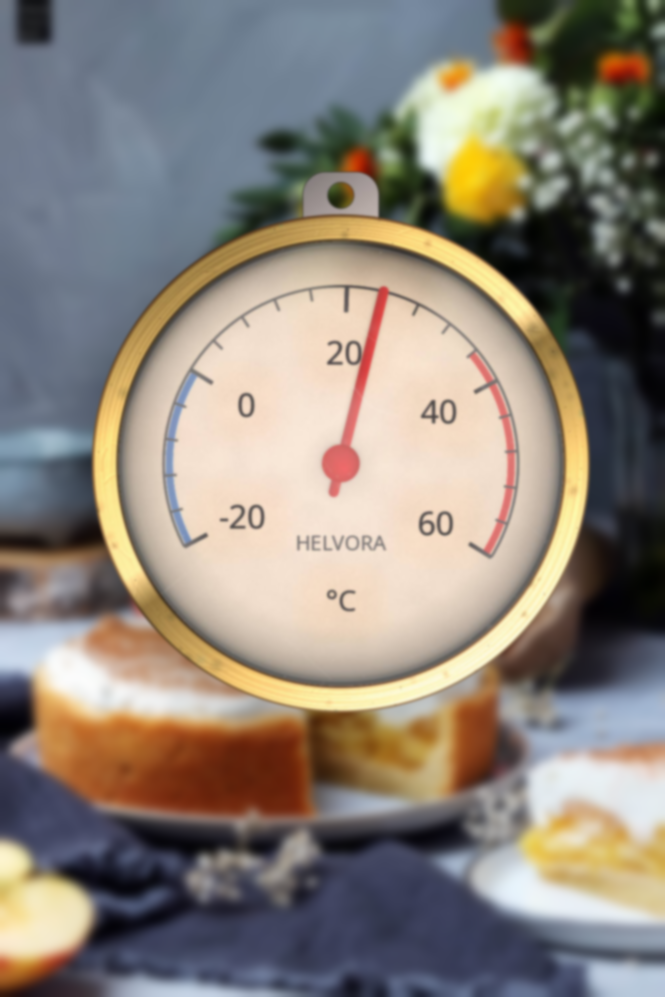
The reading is 24 °C
